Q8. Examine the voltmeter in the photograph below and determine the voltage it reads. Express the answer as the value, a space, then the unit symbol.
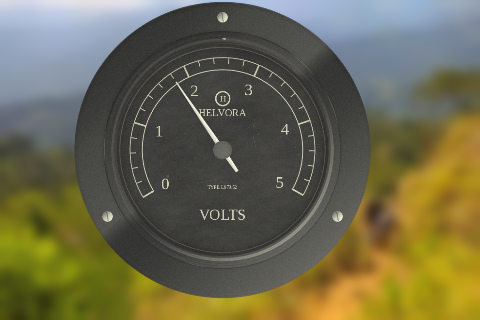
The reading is 1.8 V
